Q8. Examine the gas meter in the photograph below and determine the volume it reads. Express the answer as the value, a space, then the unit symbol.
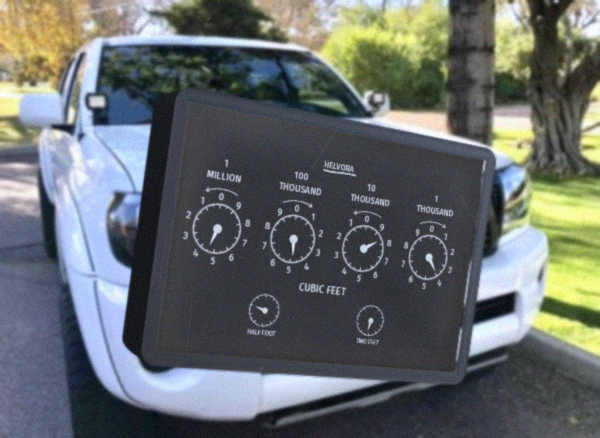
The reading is 448400 ft³
